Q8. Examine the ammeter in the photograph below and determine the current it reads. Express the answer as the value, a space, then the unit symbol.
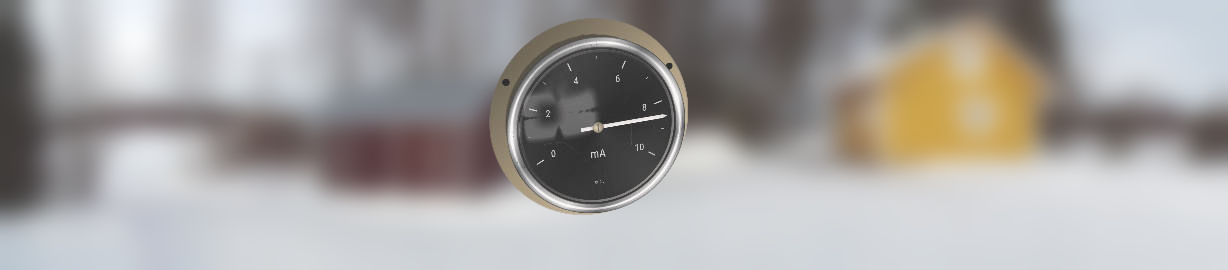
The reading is 8.5 mA
